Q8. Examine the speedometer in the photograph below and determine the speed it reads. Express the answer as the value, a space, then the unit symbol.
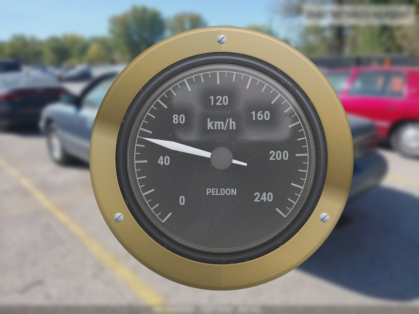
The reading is 55 km/h
